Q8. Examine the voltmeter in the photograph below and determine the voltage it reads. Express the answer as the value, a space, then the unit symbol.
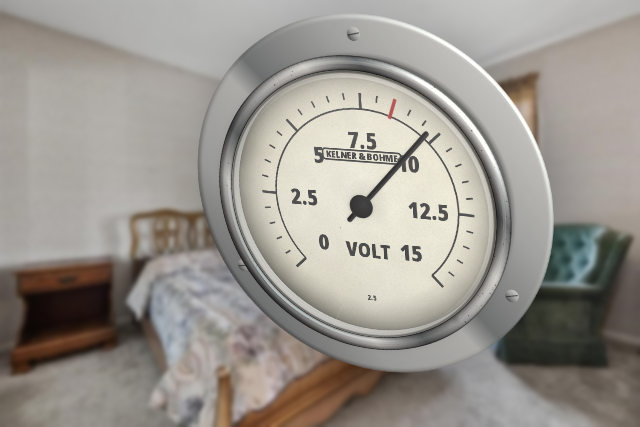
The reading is 9.75 V
